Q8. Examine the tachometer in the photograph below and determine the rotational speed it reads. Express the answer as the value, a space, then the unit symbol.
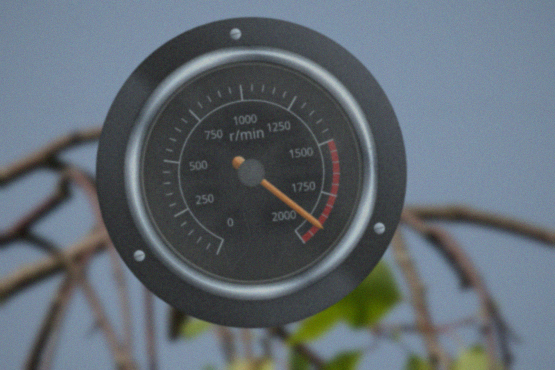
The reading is 1900 rpm
